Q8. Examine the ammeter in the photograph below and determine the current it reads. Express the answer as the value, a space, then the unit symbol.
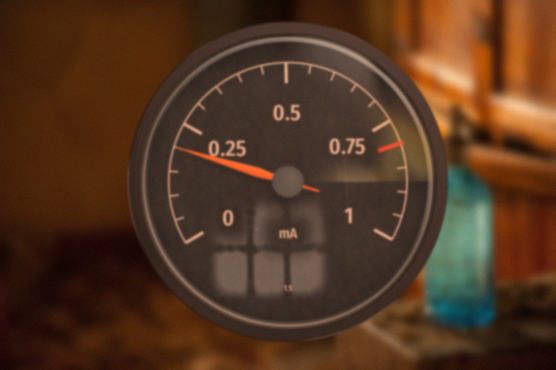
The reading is 0.2 mA
